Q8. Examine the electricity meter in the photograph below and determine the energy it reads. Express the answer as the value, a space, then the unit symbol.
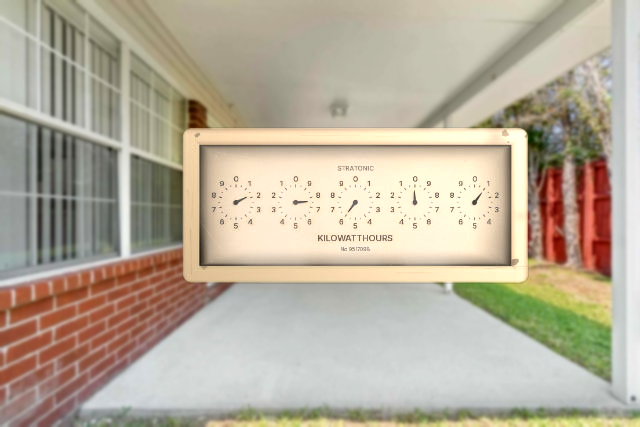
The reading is 17601 kWh
